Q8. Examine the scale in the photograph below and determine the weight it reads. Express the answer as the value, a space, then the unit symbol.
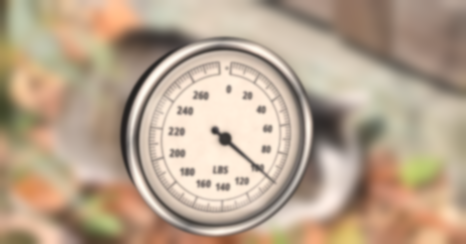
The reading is 100 lb
